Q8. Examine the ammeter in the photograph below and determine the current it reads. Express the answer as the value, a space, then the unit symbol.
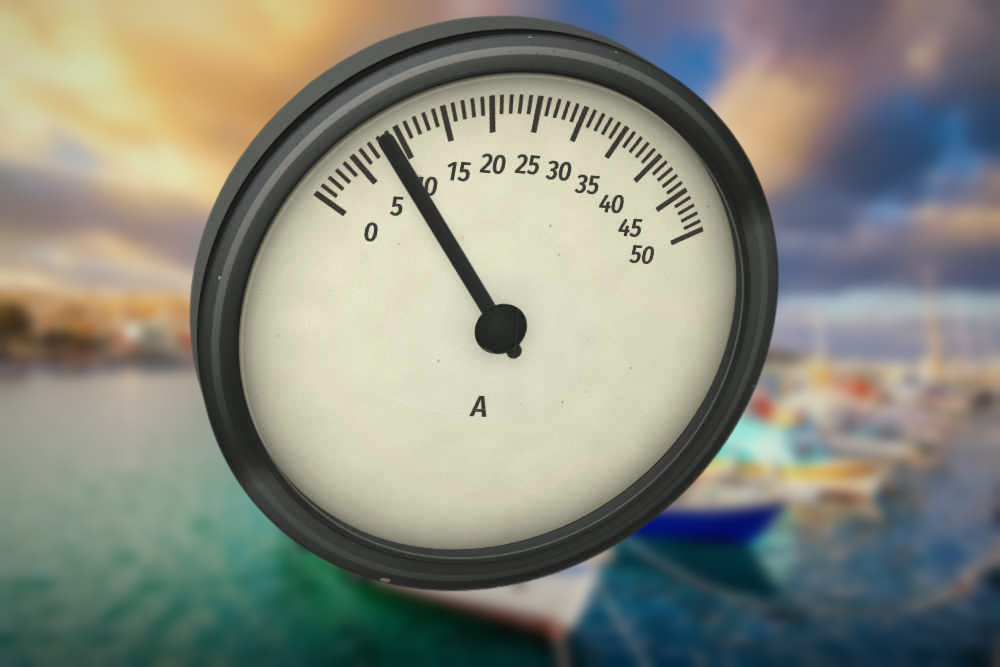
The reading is 8.5 A
